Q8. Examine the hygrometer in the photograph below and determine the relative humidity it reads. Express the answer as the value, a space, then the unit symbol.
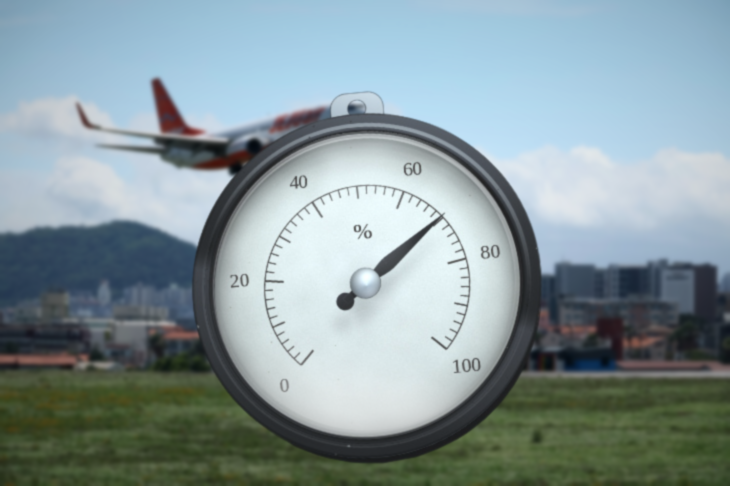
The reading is 70 %
